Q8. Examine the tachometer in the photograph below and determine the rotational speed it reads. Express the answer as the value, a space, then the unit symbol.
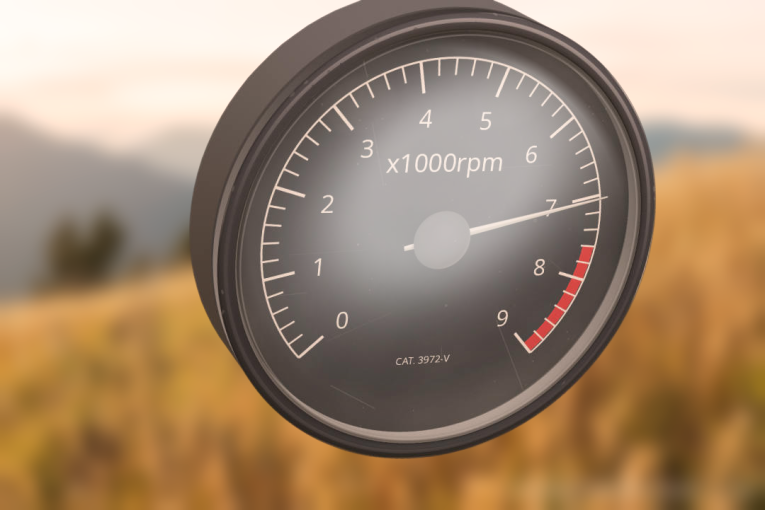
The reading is 7000 rpm
